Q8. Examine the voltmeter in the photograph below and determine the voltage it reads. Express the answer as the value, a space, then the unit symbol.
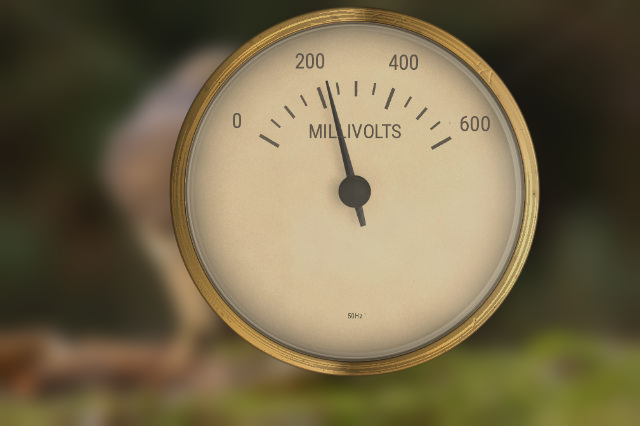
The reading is 225 mV
